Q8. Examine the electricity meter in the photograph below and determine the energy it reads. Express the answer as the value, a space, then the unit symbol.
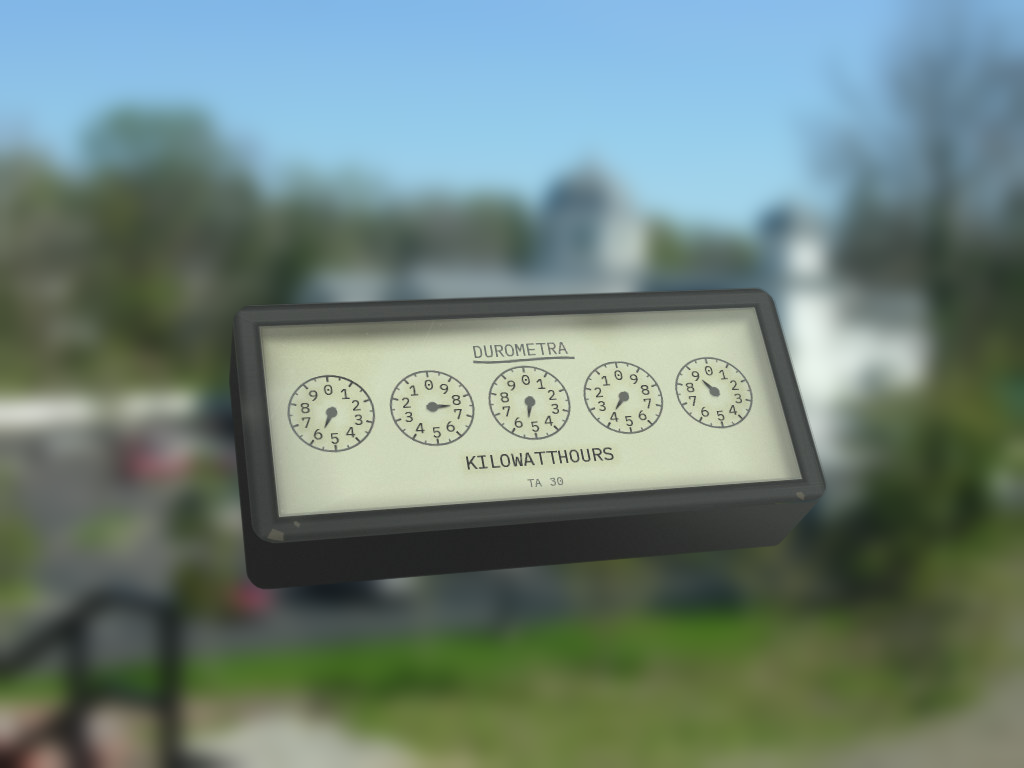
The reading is 57539 kWh
